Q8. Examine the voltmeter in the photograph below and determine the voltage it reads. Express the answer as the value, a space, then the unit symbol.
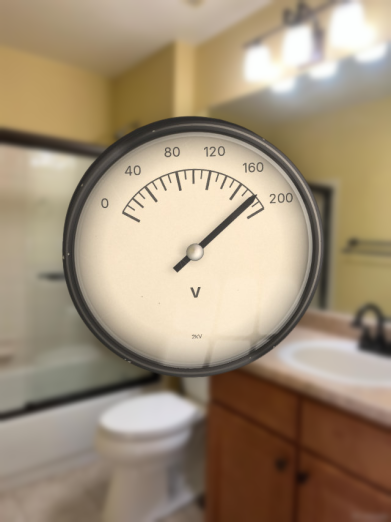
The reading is 180 V
